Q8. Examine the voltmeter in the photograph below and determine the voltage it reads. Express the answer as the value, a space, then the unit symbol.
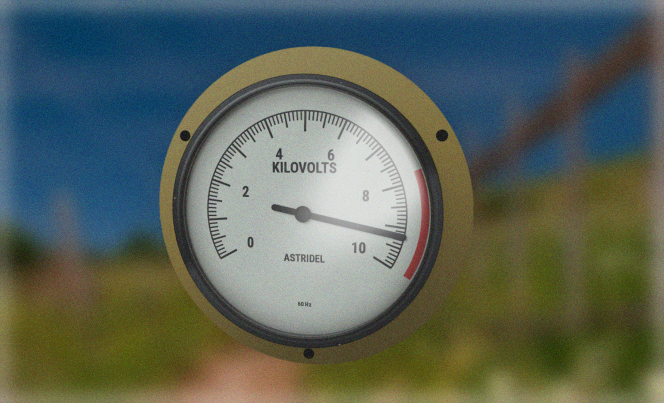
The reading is 9.2 kV
